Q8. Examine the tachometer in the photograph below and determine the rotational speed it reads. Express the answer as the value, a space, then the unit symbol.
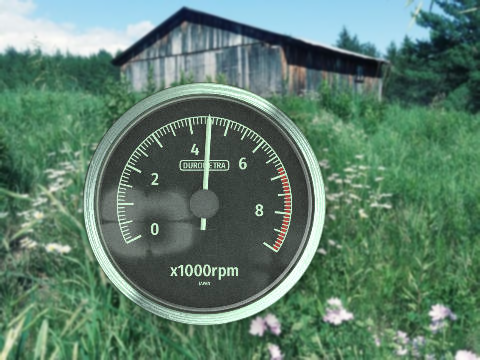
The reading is 4500 rpm
